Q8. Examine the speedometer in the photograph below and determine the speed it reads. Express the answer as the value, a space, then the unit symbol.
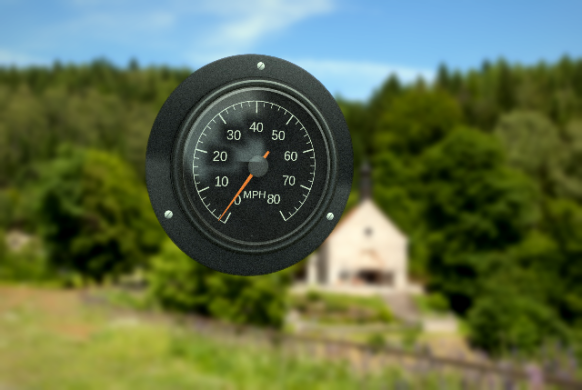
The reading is 2 mph
